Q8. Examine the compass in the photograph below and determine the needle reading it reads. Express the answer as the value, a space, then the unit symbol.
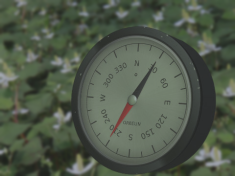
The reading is 210 °
